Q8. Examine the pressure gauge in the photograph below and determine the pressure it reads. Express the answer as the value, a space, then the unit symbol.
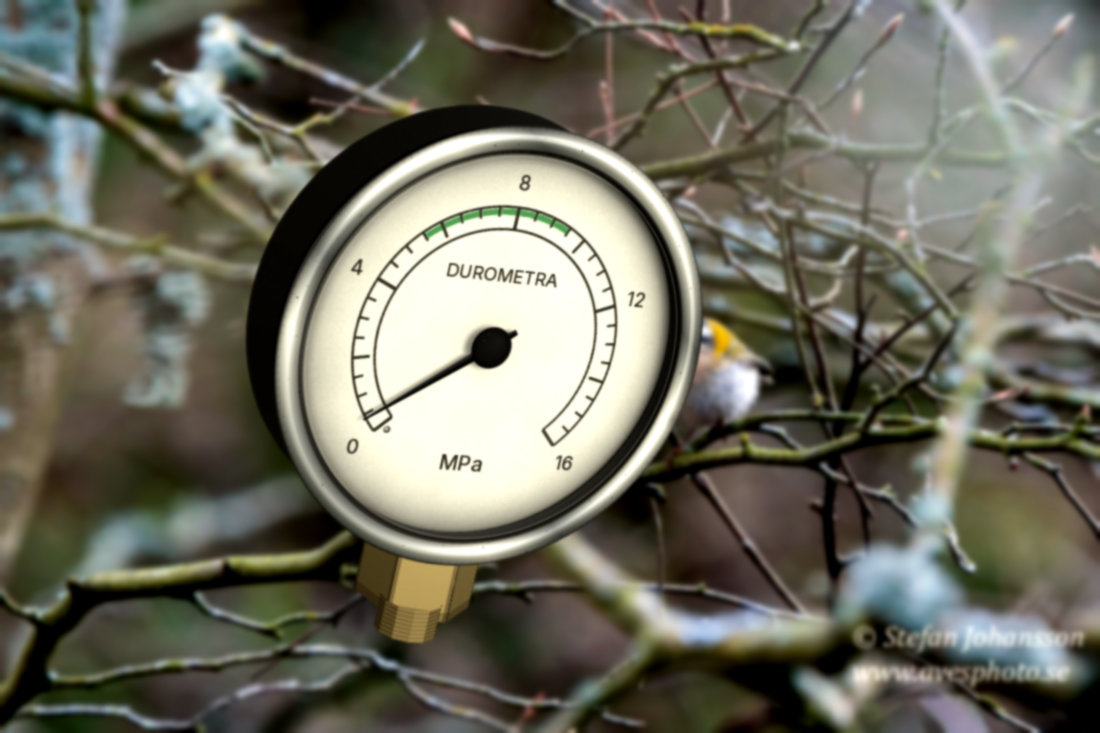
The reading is 0.5 MPa
